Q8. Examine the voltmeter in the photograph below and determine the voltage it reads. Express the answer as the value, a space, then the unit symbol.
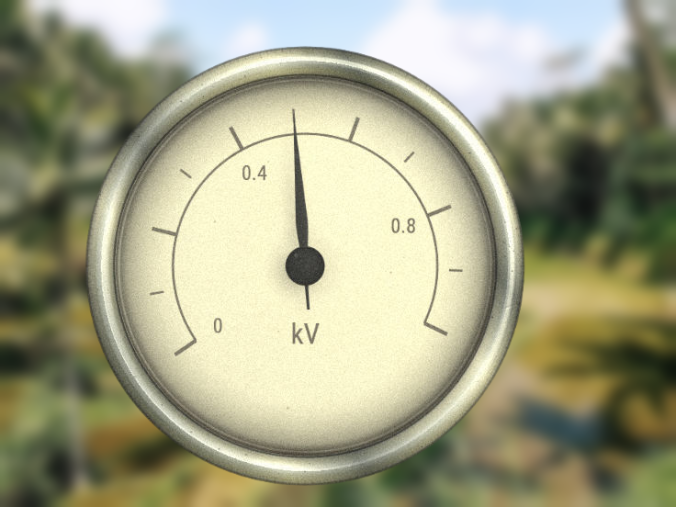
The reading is 0.5 kV
